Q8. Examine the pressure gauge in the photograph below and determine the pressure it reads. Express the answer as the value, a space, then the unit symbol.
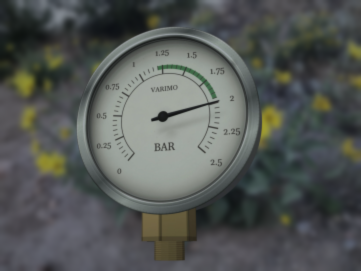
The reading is 2 bar
